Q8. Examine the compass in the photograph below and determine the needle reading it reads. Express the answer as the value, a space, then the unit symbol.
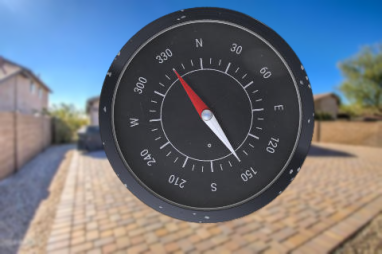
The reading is 330 °
